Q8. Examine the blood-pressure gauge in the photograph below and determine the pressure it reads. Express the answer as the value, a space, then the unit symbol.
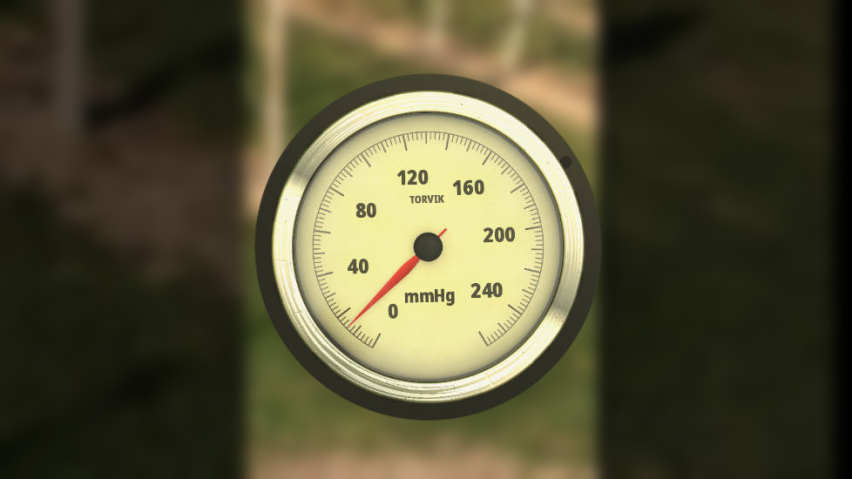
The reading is 14 mmHg
